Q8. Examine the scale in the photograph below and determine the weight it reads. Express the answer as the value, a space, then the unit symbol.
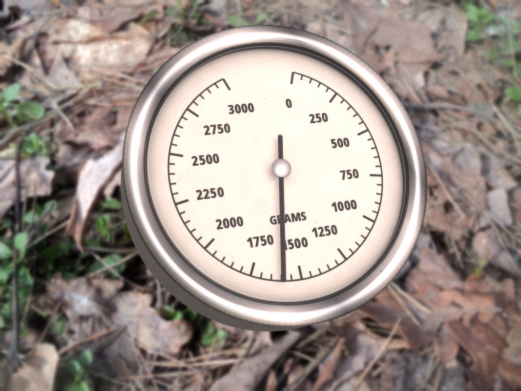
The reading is 1600 g
